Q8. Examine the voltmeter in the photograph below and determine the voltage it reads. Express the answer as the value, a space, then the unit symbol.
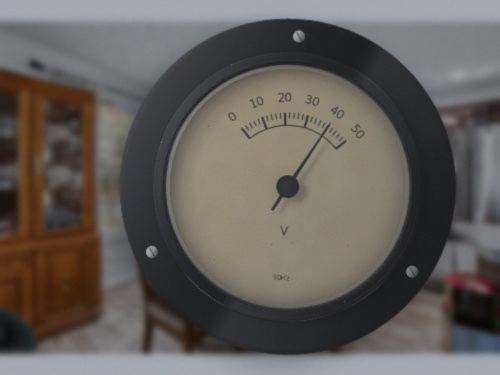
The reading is 40 V
